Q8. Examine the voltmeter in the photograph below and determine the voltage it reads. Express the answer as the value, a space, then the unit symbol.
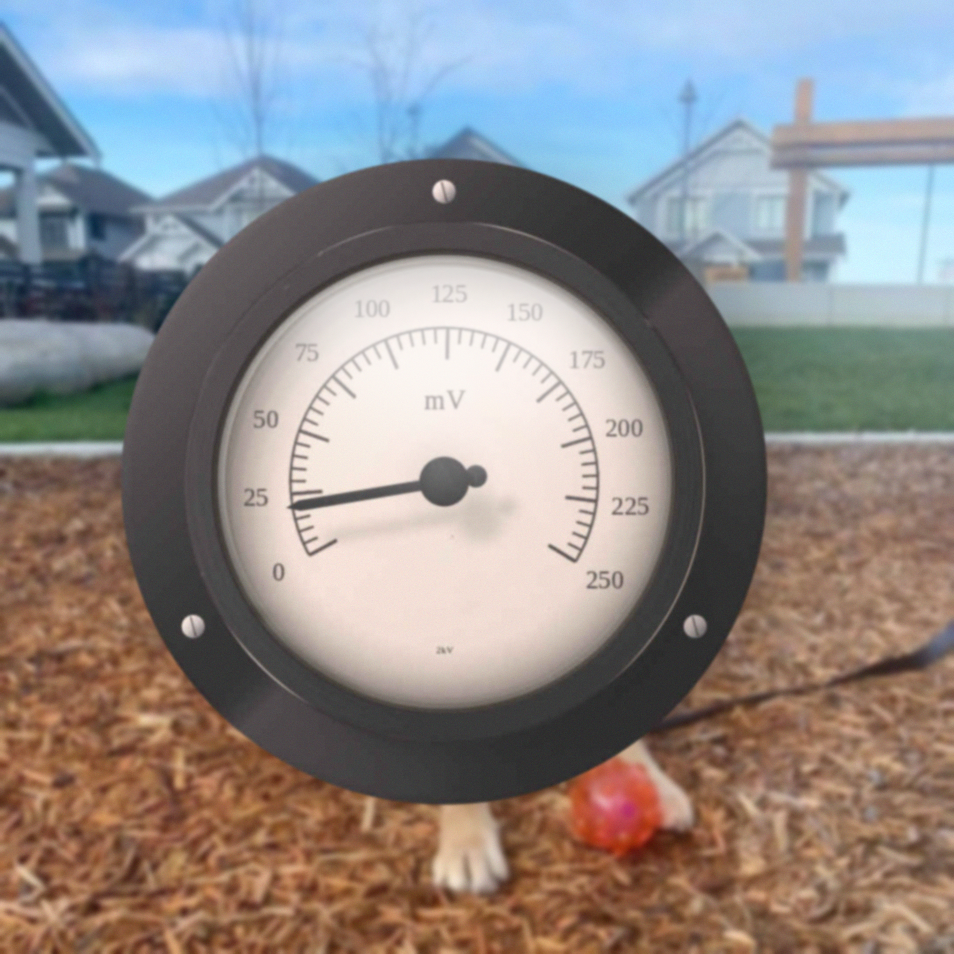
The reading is 20 mV
